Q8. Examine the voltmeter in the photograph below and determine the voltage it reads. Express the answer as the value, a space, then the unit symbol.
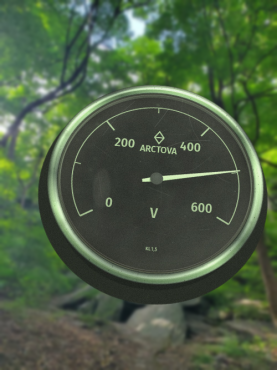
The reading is 500 V
